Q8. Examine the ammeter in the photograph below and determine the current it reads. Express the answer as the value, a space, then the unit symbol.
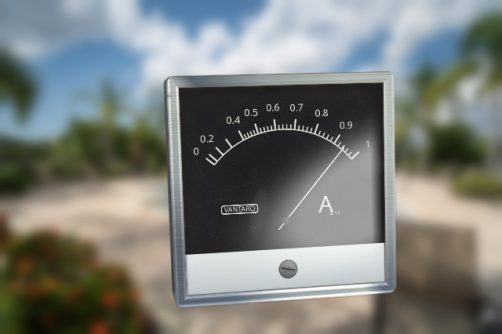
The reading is 0.94 A
